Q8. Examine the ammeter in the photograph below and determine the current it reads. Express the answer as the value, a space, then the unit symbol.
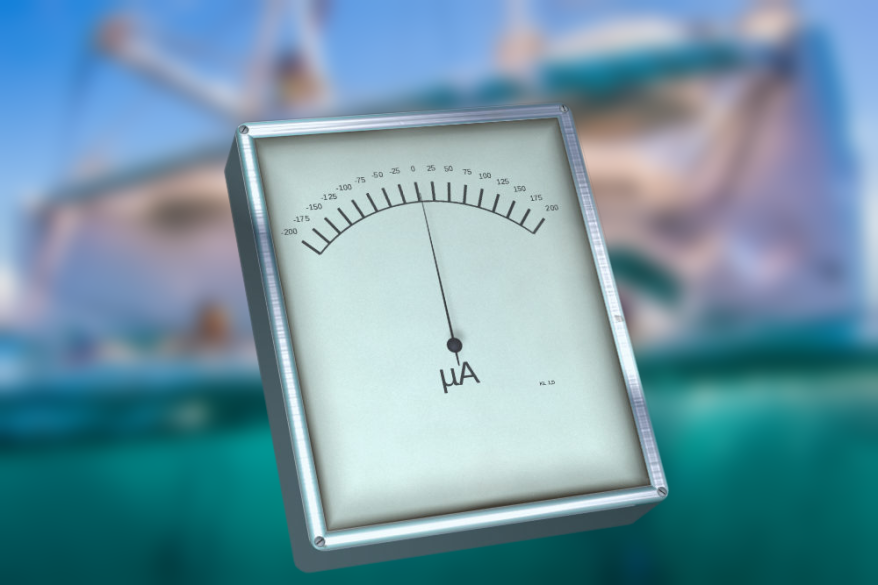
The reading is 0 µA
